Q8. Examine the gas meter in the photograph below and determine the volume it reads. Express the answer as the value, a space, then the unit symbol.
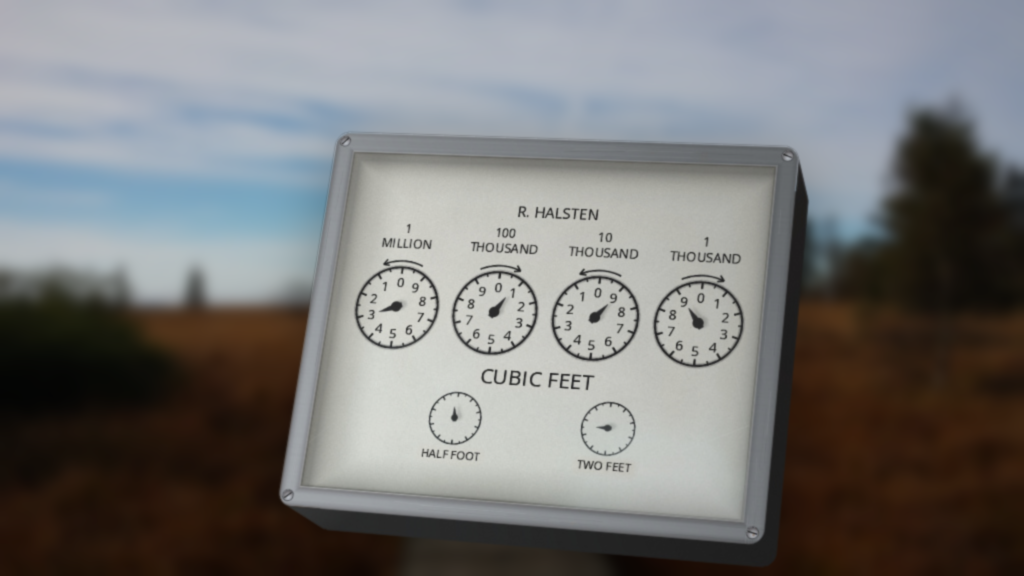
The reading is 308900 ft³
